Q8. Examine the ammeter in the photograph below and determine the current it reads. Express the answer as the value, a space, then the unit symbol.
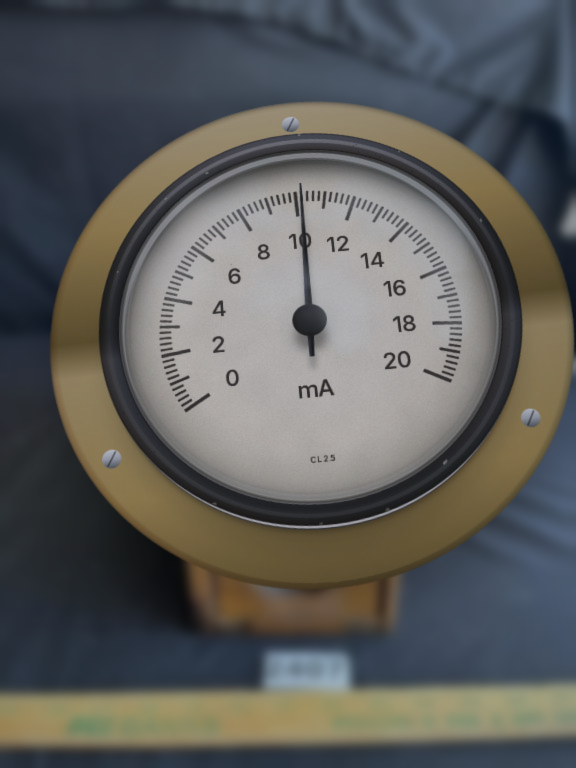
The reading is 10.2 mA
